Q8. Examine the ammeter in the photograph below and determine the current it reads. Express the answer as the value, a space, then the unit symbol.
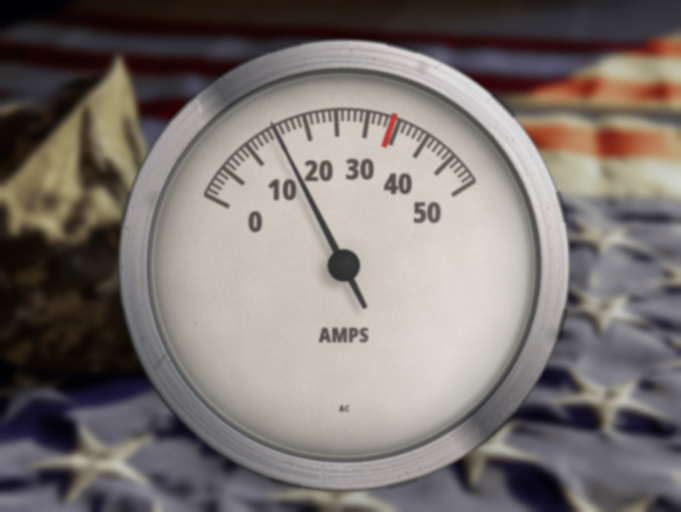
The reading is 15 A
